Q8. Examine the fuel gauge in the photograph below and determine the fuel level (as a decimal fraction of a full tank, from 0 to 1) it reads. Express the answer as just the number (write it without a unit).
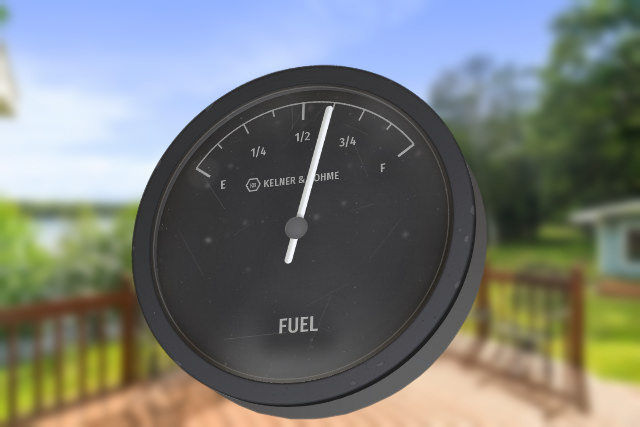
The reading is 0.625
